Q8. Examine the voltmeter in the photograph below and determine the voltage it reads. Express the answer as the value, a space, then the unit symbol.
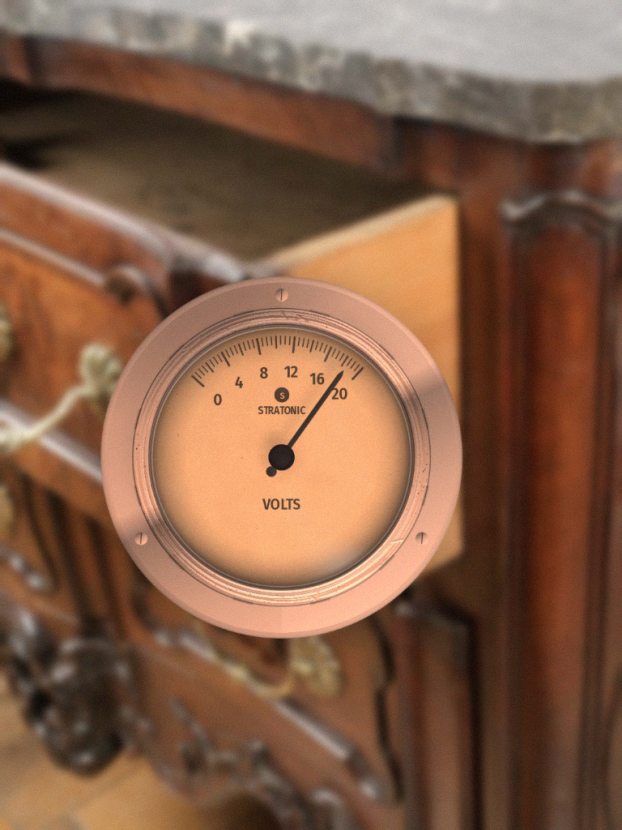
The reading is 18.5 V
